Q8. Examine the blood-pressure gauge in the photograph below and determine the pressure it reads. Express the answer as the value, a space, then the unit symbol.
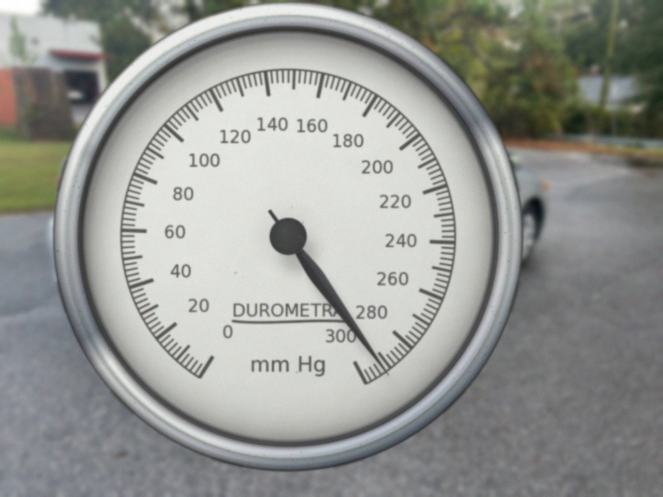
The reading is 292 mmHg
